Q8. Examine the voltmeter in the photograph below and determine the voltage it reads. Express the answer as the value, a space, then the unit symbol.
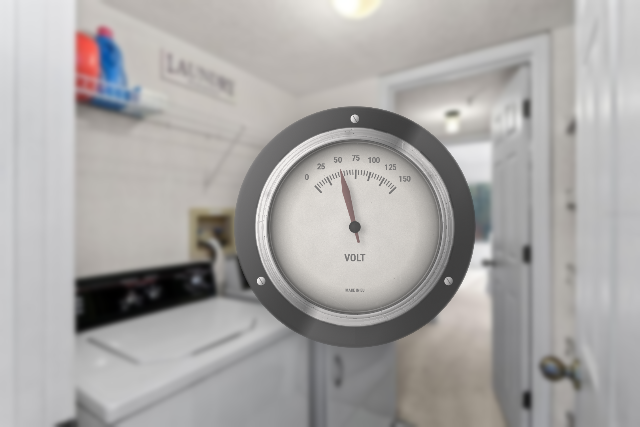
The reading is 50 V
